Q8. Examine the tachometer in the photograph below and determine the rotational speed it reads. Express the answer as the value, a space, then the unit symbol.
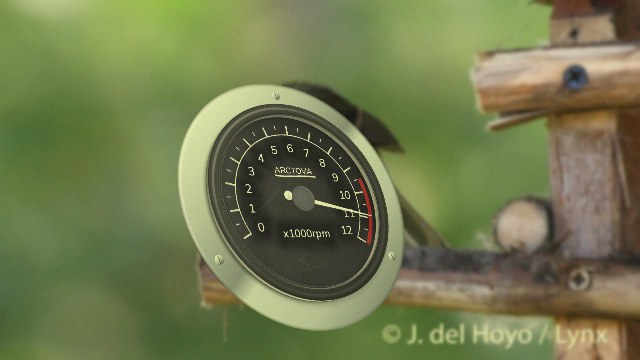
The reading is 11000 rpm
